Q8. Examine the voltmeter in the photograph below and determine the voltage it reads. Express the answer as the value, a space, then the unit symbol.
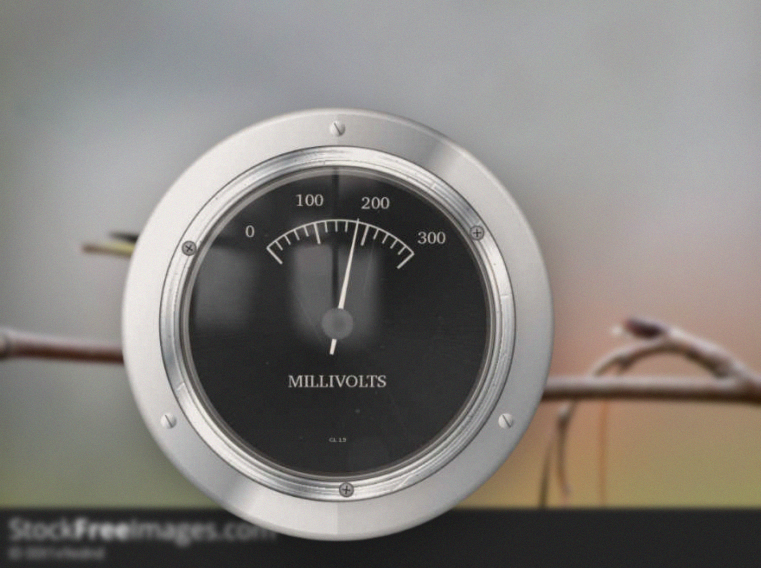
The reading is 180 mV
